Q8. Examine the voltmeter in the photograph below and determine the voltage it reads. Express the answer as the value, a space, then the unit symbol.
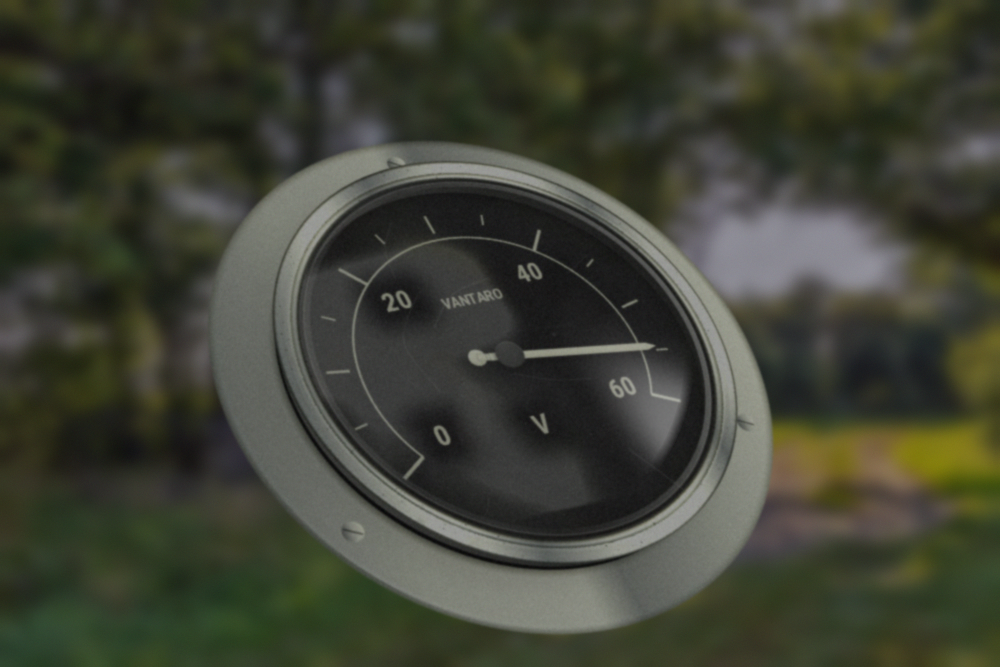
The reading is 55 V
